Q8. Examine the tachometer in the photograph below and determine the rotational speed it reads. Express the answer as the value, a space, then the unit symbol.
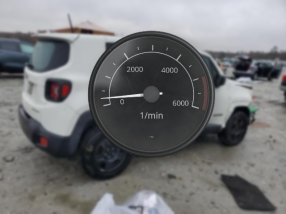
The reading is 250 rpm
